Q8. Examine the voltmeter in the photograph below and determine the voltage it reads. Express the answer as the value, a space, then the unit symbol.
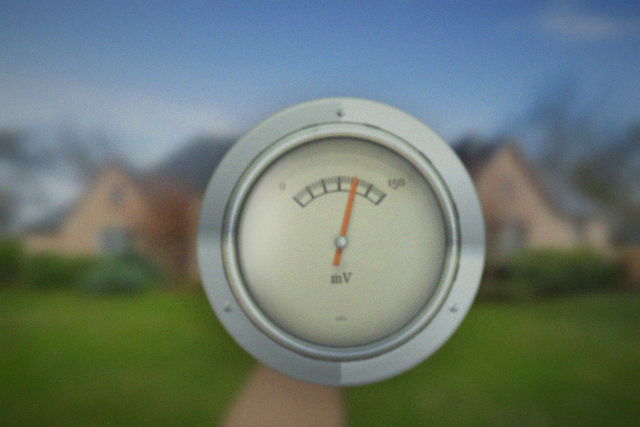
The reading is 100 mV
